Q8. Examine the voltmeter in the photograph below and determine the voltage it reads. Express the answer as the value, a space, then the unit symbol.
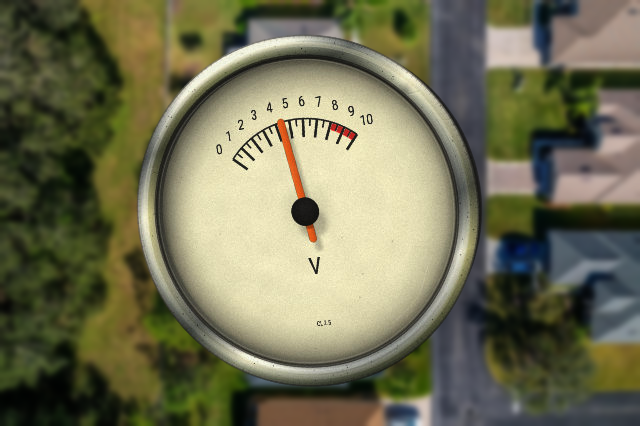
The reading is 4.5 V
